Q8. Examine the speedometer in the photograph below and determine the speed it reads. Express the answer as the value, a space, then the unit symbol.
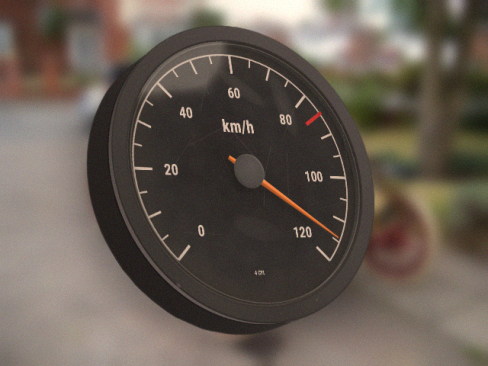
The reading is 115 km/h
